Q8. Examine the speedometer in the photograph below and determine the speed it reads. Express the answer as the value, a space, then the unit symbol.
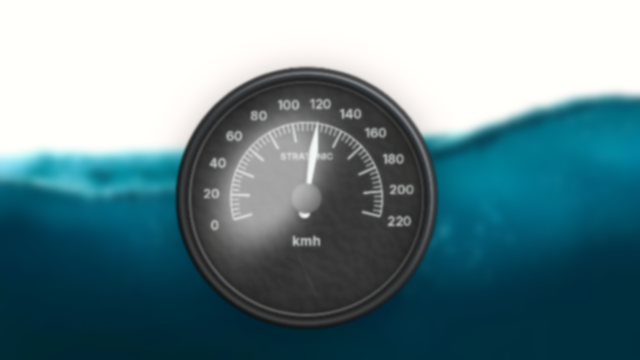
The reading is 120 km/h
